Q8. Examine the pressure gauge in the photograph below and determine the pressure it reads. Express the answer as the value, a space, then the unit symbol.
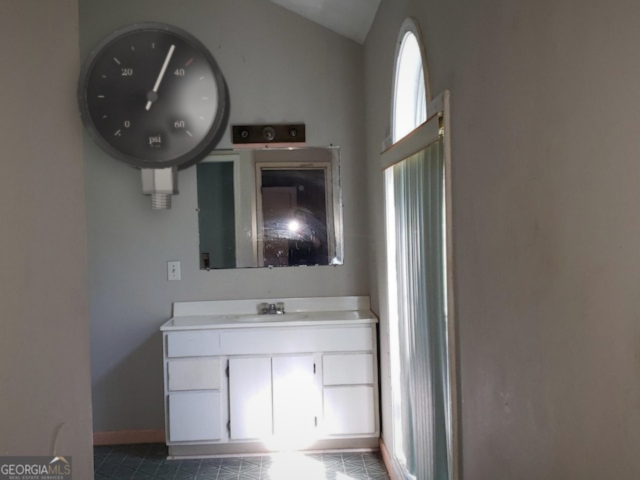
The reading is 35 psi
